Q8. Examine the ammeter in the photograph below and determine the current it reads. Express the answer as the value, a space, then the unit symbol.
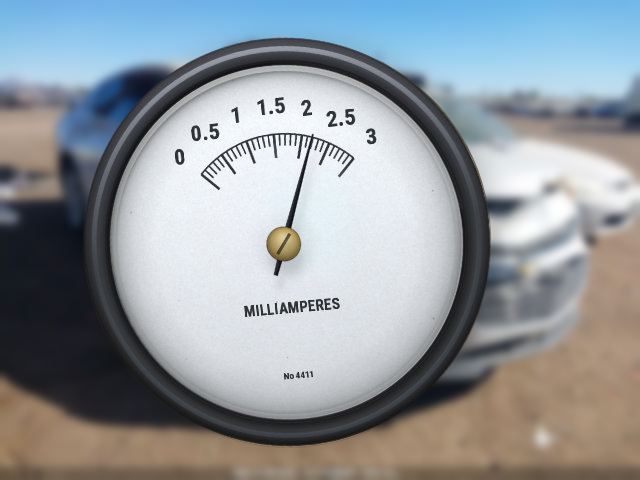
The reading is 2.2 mA
